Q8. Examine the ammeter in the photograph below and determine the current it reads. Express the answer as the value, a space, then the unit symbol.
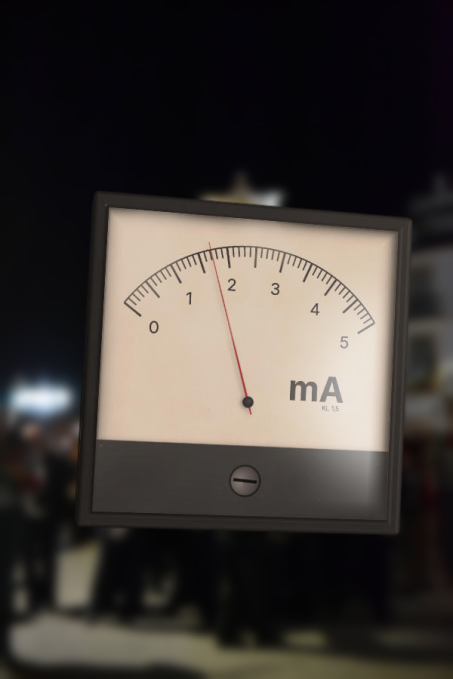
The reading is 1.7 mA
